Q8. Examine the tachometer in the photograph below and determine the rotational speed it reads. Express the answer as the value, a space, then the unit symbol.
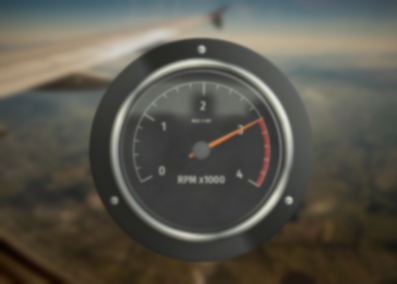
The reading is 3000 rpm
